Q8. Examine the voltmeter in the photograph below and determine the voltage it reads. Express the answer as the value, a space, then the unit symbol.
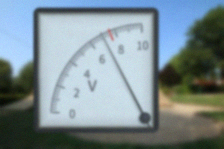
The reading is 7 V
